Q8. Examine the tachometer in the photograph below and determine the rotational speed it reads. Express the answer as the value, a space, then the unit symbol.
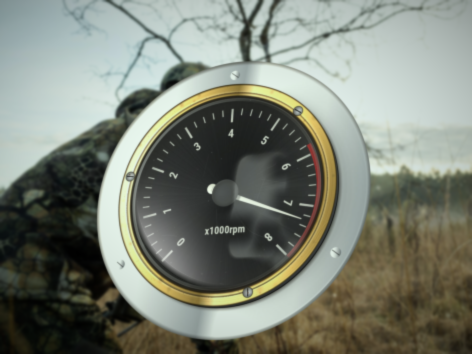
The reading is 7300 rpm
